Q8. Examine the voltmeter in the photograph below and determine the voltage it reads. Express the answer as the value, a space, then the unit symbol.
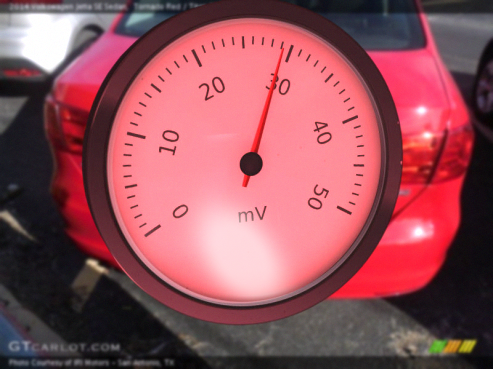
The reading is 29 mV
